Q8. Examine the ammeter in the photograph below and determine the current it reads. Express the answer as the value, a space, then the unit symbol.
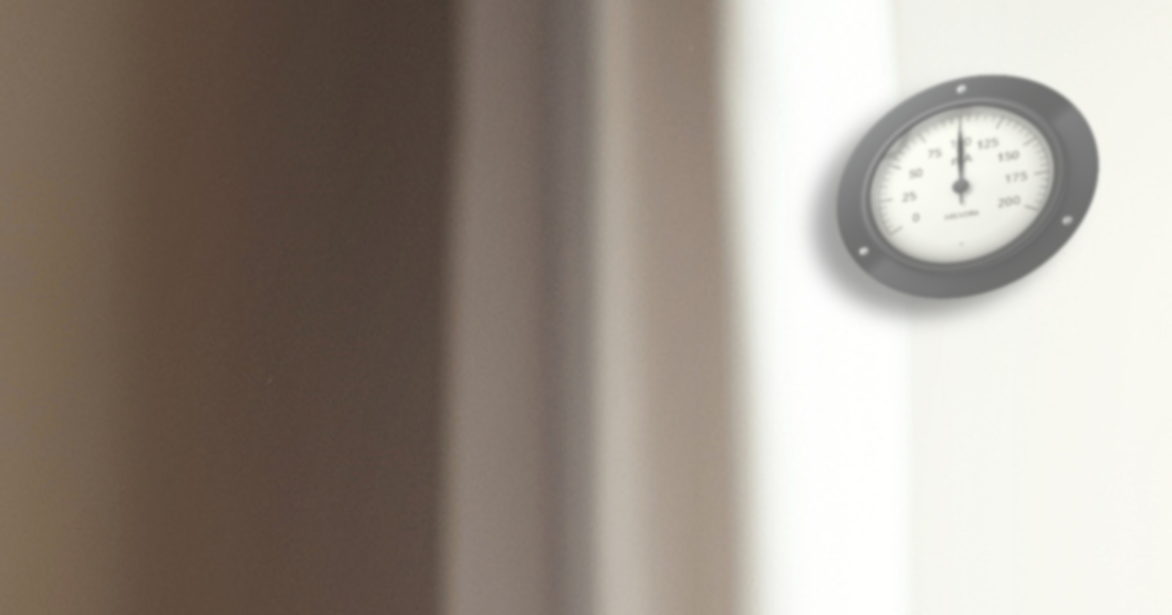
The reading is 100 mA
